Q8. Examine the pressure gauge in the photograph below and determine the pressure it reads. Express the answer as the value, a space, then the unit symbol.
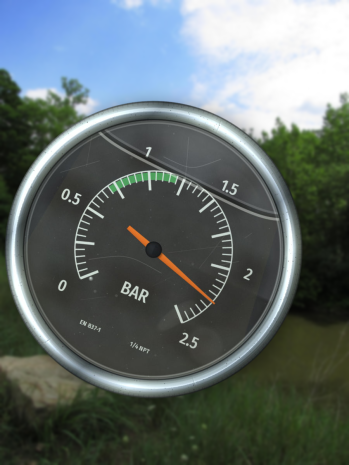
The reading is 2.25 bar
